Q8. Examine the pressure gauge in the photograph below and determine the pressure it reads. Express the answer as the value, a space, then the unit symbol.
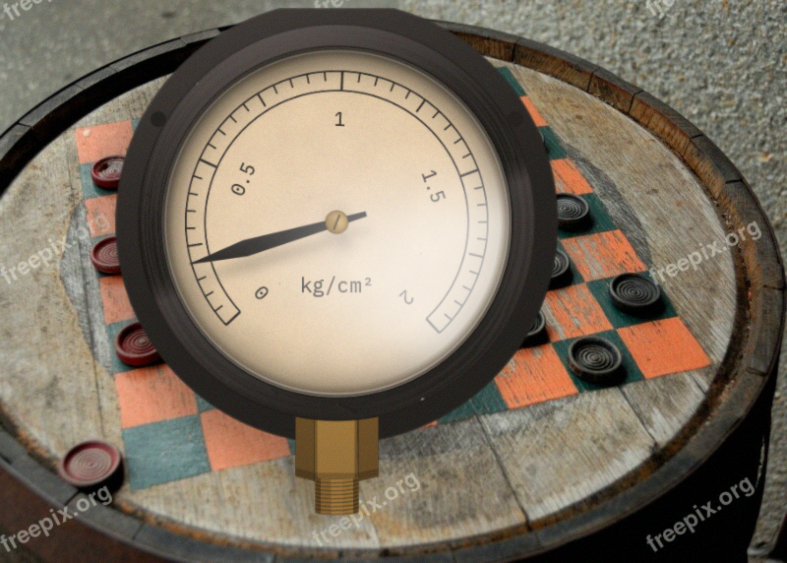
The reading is 0.2 kg/cm²
